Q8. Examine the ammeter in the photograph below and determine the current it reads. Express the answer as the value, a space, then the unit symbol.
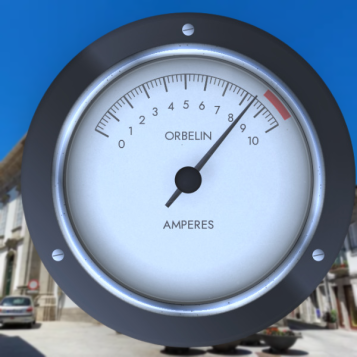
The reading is 8.4 A
